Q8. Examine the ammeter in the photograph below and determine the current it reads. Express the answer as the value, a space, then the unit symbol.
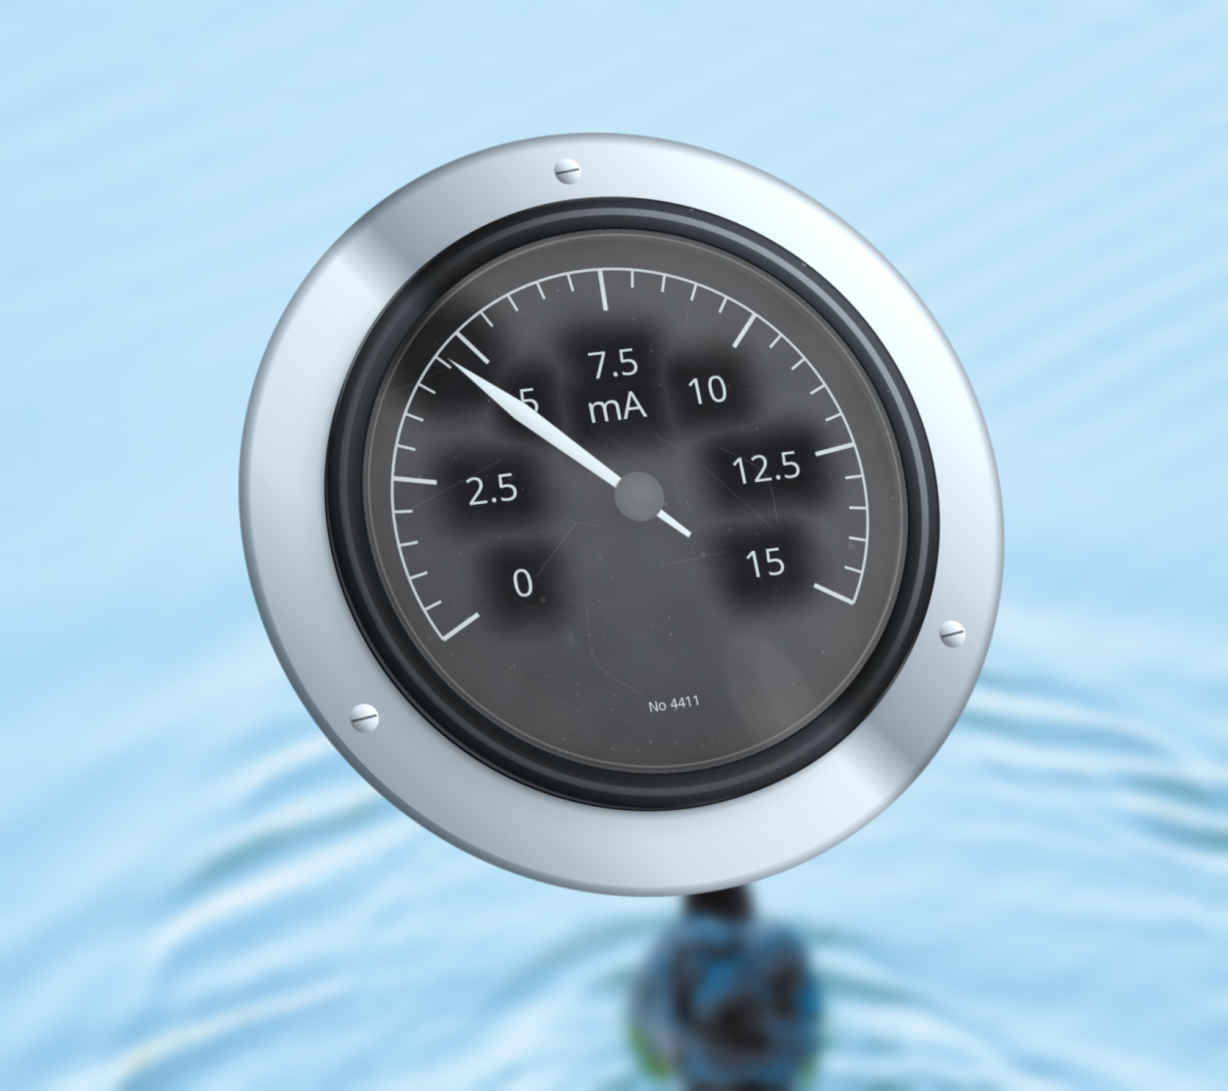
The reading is 4.5 mA
